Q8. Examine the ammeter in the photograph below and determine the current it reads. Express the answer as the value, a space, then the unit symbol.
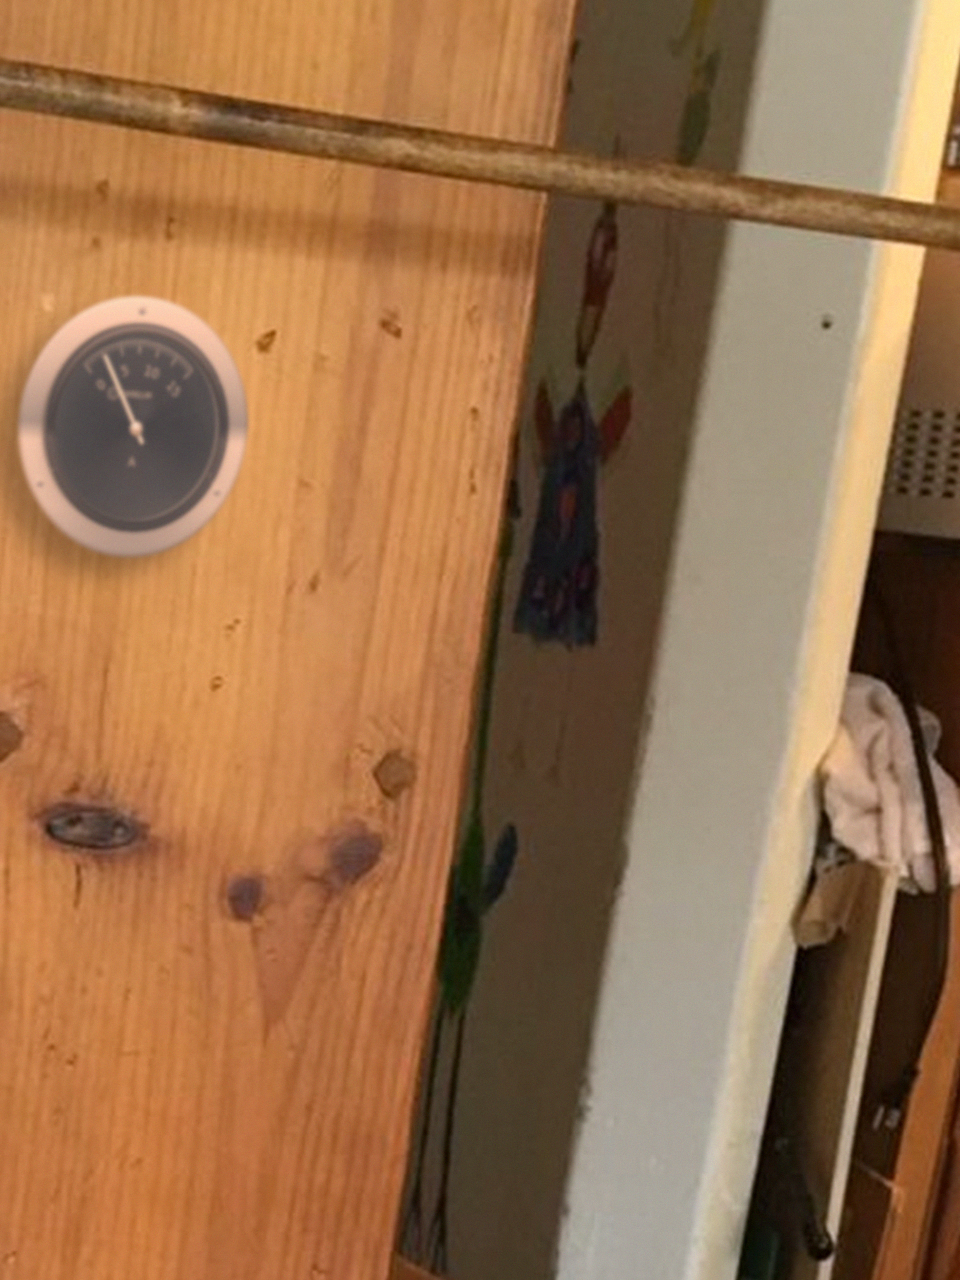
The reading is 2.5 A
